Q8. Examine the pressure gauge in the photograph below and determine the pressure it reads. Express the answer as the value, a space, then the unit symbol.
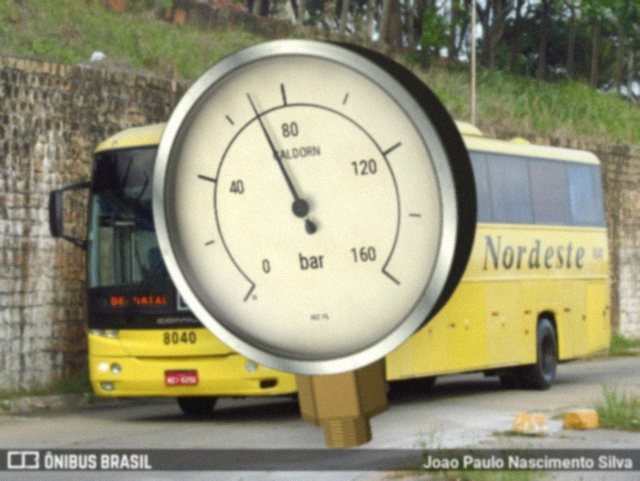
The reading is 70 bar
